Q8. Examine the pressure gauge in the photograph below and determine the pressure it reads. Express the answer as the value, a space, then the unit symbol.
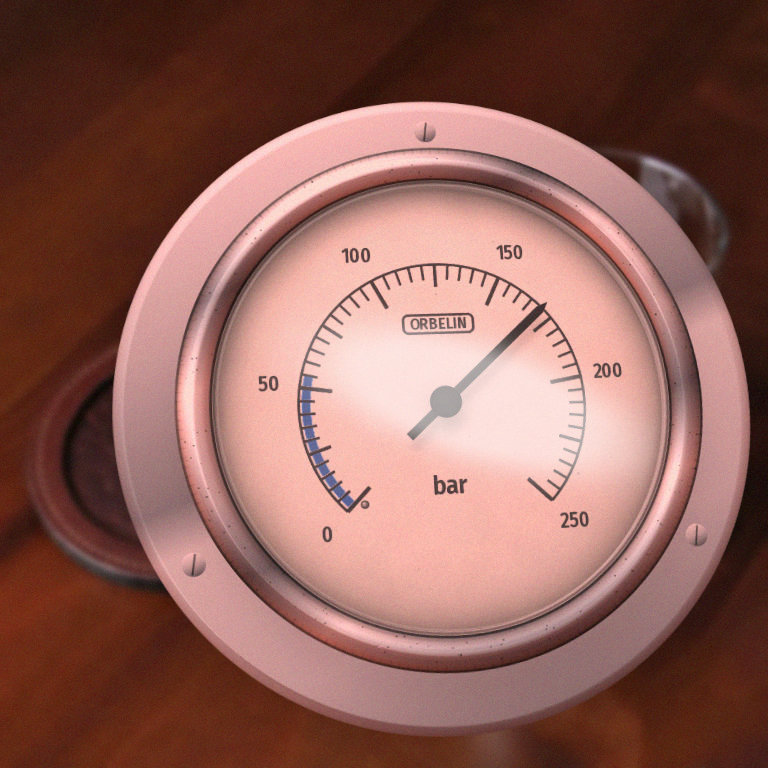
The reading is 170 bar
